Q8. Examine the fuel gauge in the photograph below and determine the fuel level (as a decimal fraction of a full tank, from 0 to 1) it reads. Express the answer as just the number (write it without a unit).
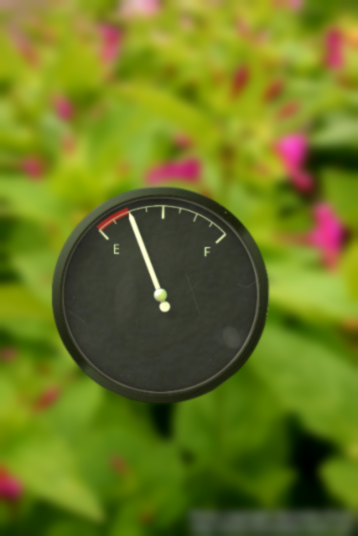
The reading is 0.25
